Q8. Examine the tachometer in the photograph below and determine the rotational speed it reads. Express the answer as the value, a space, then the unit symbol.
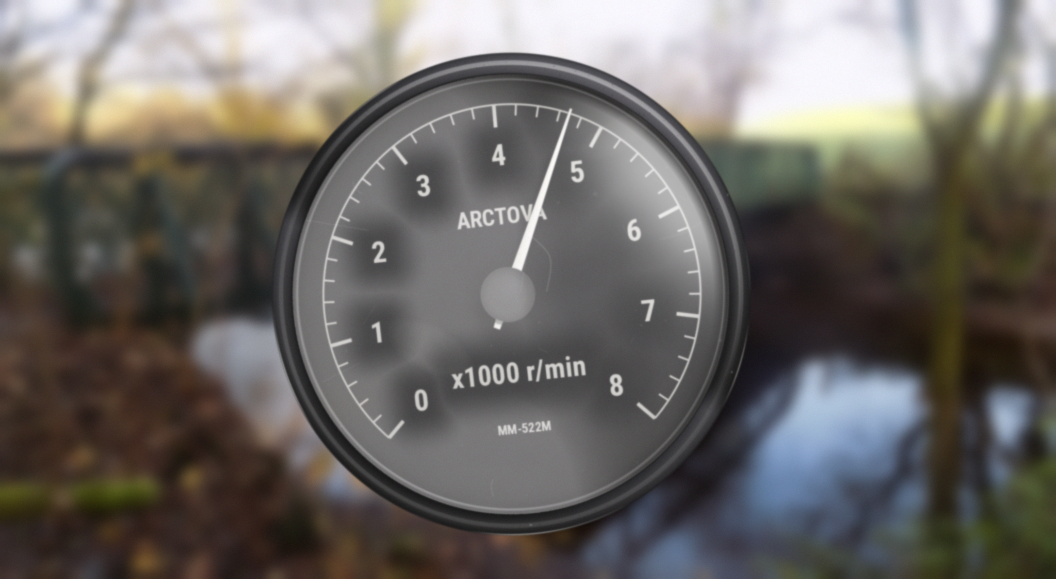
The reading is 4700 rpm
